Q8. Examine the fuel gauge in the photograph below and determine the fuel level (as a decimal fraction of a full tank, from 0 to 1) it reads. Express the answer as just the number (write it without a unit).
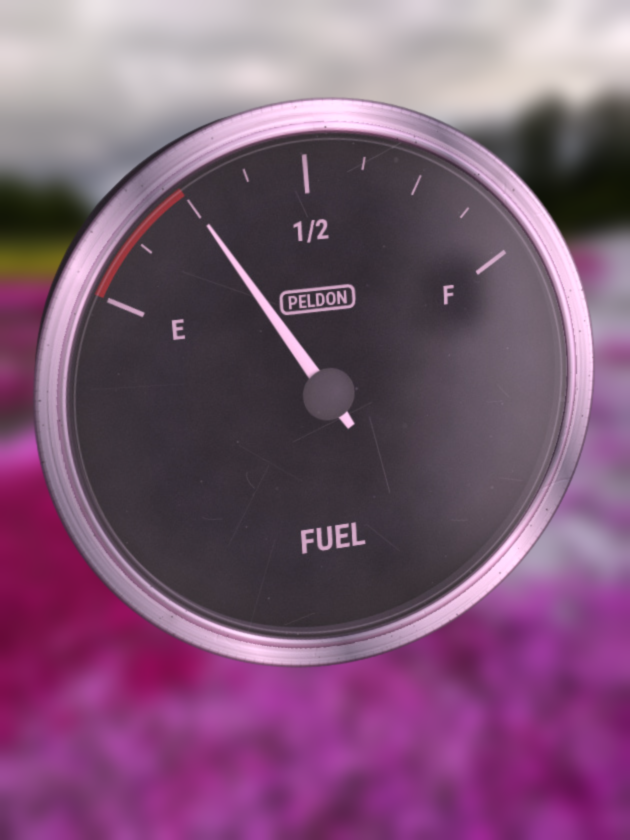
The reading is 0.25
